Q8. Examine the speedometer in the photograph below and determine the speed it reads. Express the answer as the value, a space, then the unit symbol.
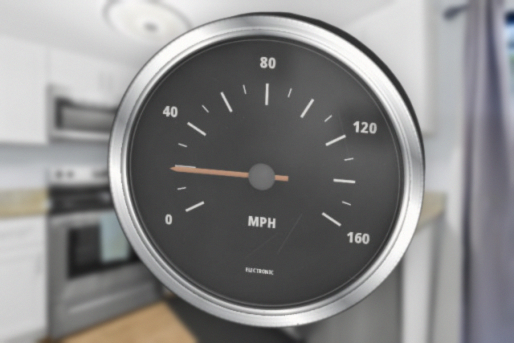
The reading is 20 mph
